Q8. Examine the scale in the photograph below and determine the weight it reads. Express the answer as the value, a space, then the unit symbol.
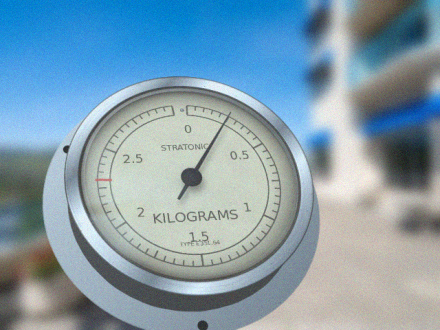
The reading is 0.25 kg
